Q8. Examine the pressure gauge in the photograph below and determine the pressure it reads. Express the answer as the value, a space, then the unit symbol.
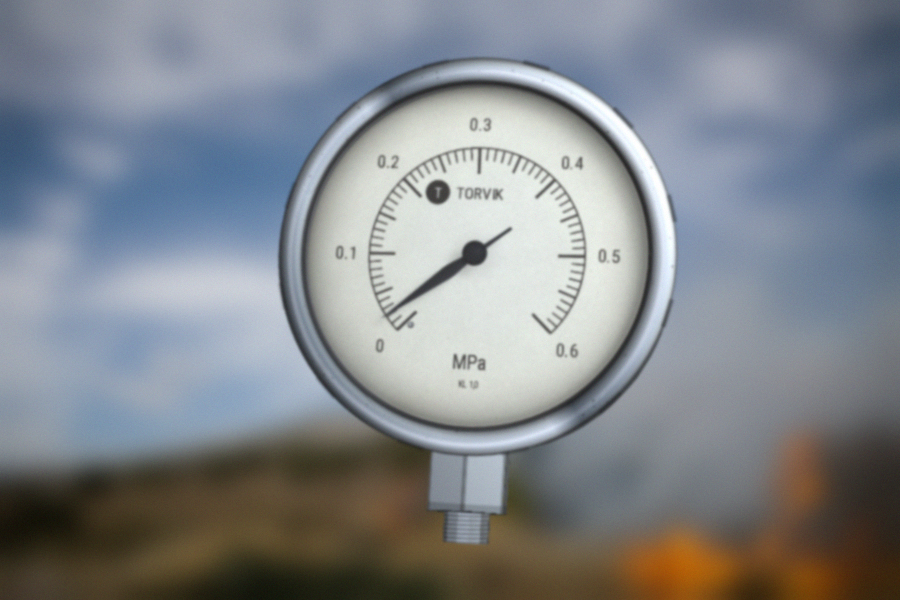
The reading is 0.02 MPa
